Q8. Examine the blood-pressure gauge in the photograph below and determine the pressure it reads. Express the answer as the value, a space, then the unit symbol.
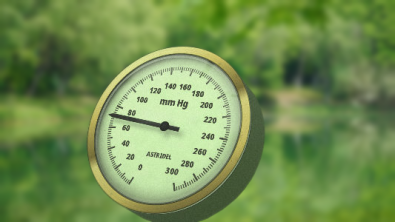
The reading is 70 mmHg
